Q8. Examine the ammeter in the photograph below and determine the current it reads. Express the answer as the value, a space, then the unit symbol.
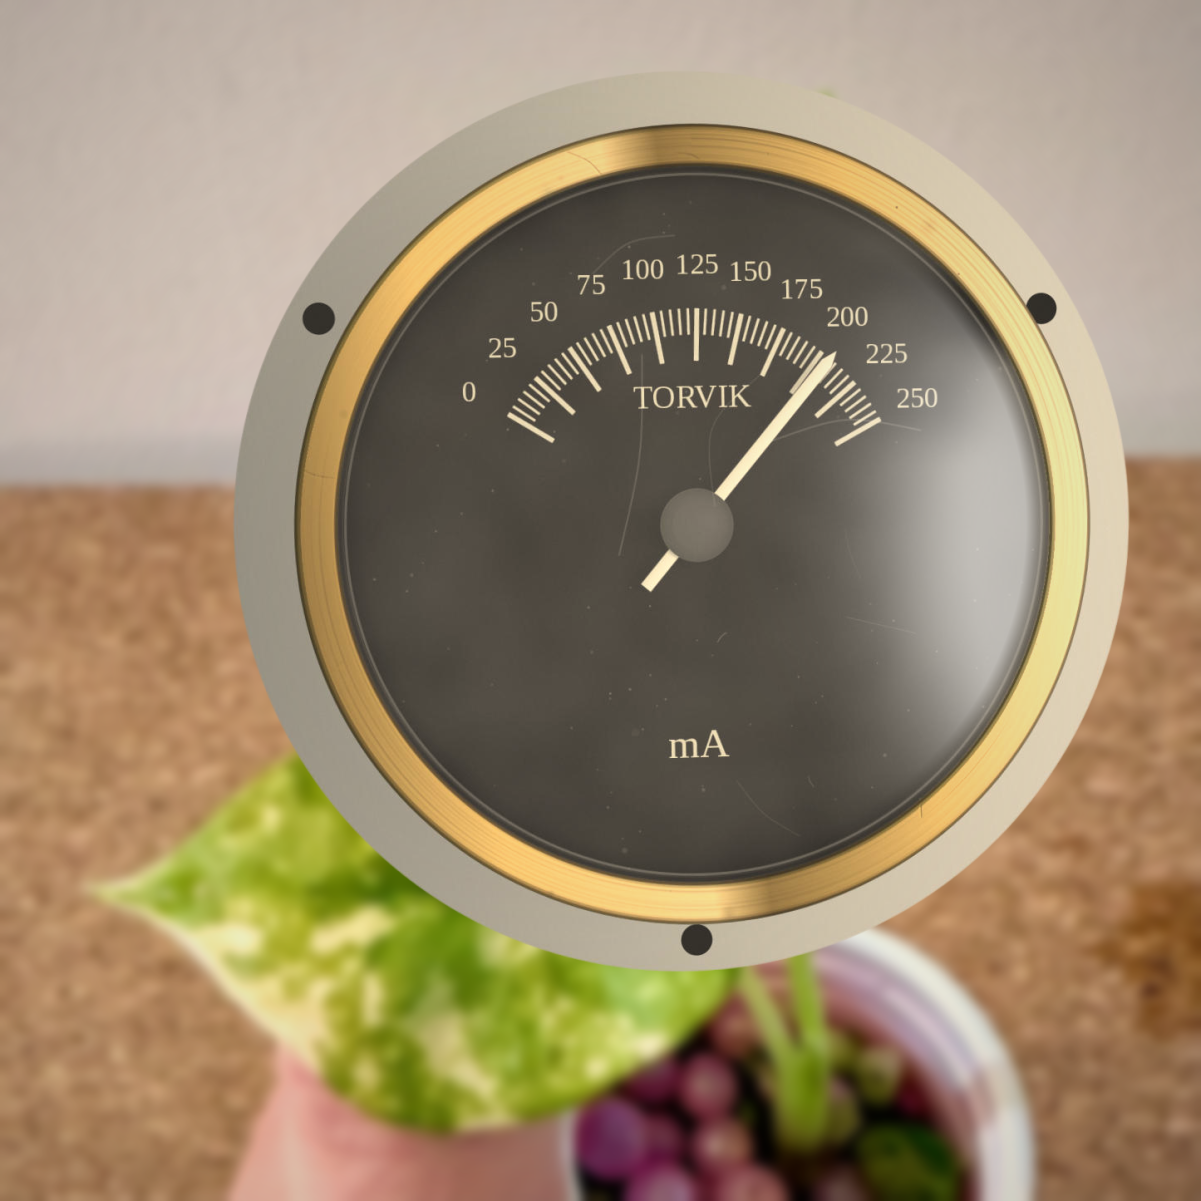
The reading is 205 mA
